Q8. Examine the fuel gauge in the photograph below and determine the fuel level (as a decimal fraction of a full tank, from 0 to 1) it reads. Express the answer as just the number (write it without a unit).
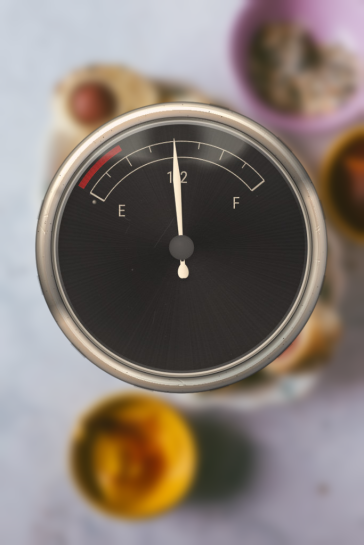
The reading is 0.5
